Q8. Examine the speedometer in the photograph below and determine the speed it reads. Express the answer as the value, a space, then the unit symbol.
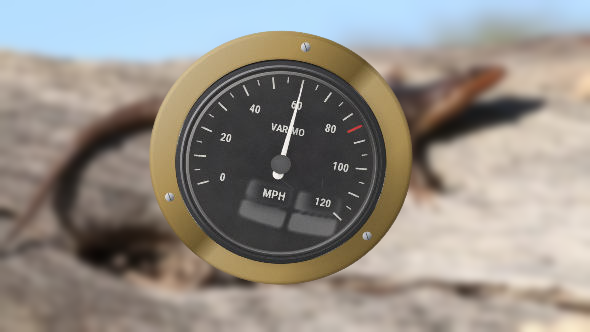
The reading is 60 mph
